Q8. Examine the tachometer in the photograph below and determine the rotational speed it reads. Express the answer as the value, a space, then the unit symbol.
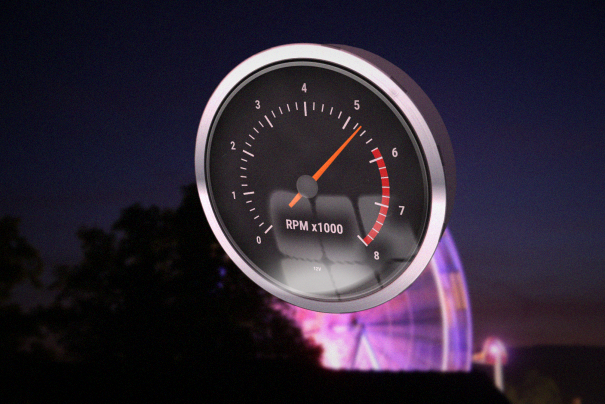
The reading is 5300 rpm
